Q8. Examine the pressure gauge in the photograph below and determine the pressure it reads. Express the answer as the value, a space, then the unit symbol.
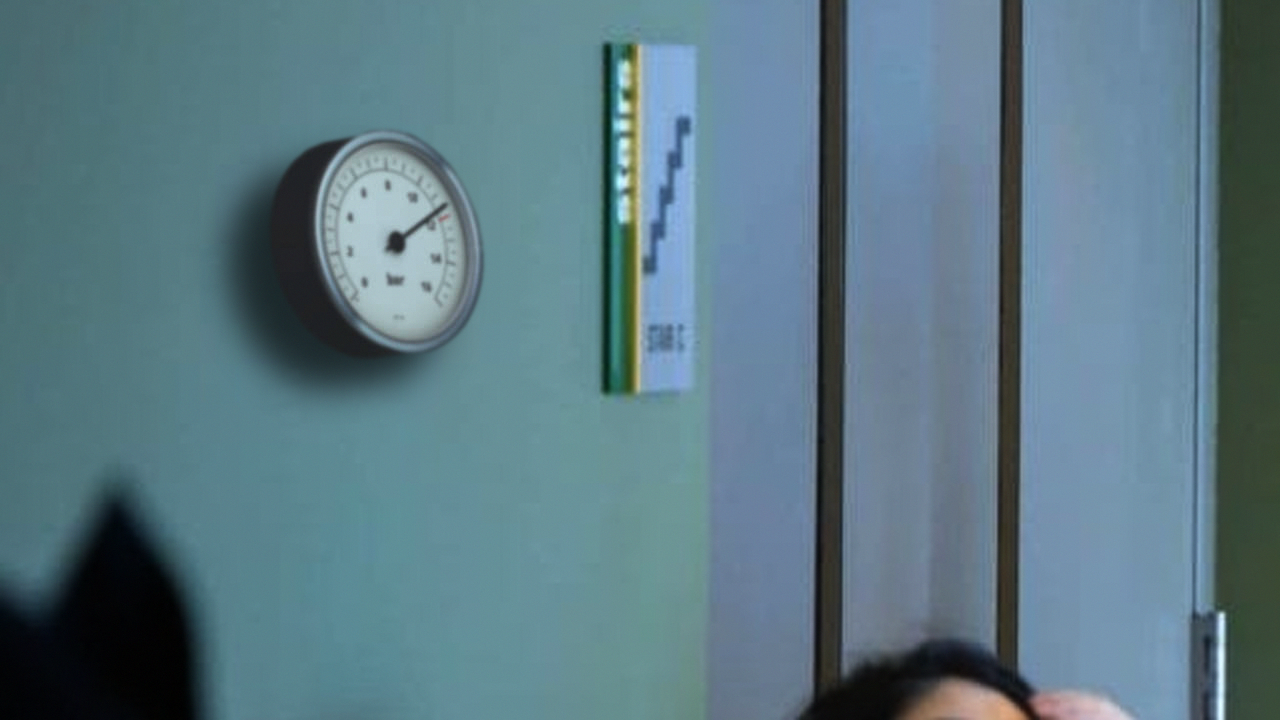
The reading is 11.5 bar
